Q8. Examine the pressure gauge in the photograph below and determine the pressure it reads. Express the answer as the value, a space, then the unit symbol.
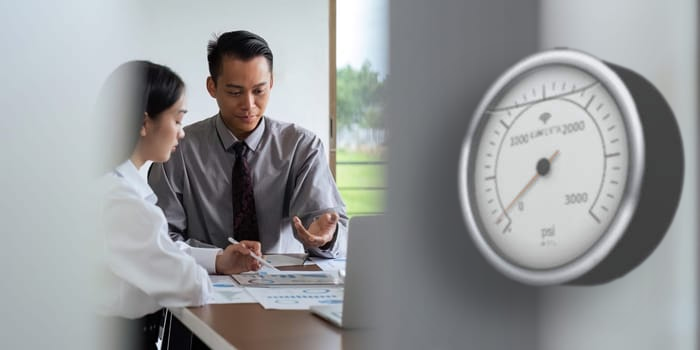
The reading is 100 psi
